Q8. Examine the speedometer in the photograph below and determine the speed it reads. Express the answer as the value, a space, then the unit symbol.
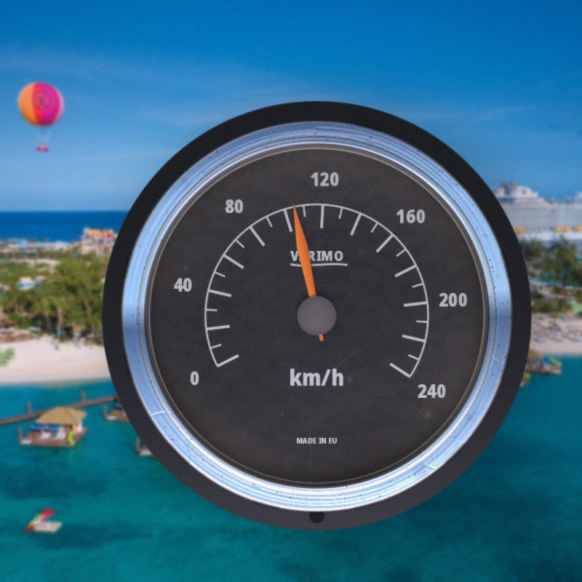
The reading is 105 km/h
